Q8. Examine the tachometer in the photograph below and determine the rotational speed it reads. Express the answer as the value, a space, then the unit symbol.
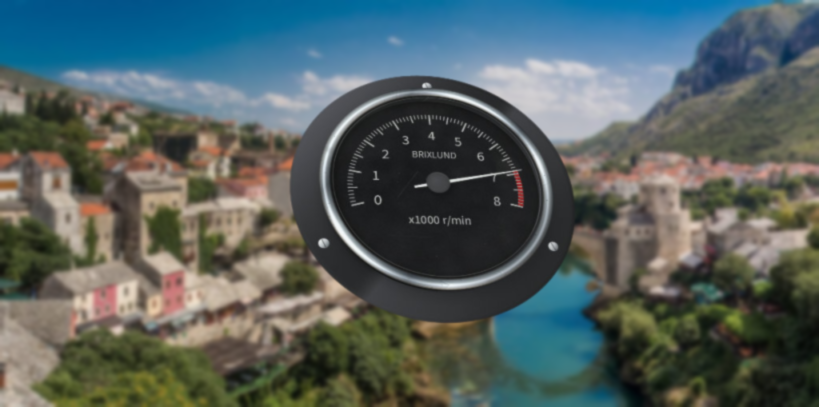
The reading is 7000 rpm
